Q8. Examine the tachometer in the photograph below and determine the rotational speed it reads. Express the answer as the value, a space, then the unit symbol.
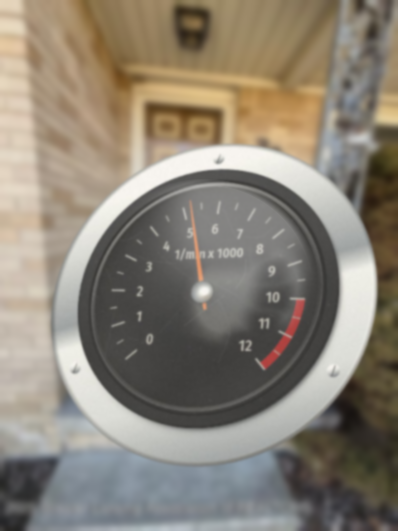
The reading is 5250 rpm
